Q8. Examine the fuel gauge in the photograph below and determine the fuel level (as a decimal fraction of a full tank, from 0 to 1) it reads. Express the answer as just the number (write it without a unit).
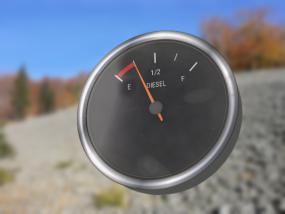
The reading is 0.25
